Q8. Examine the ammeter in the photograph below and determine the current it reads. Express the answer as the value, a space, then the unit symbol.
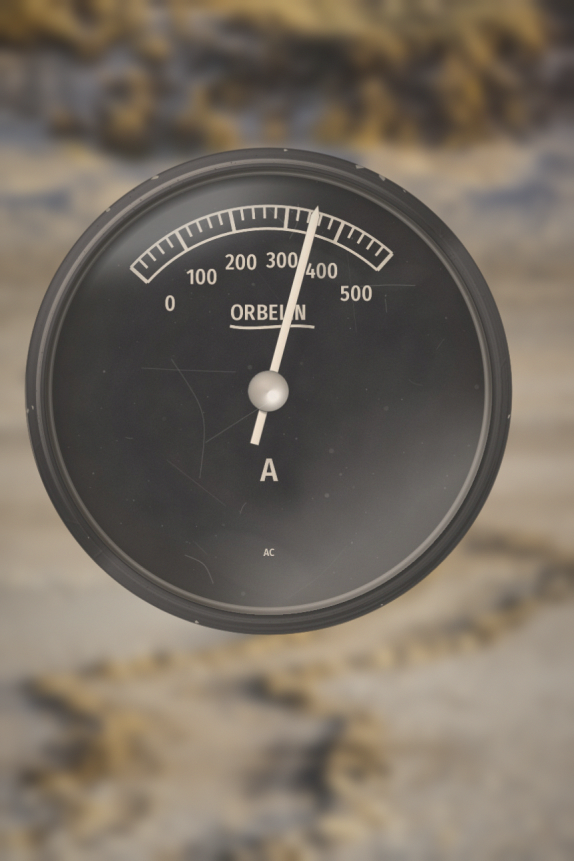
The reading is 350 A
